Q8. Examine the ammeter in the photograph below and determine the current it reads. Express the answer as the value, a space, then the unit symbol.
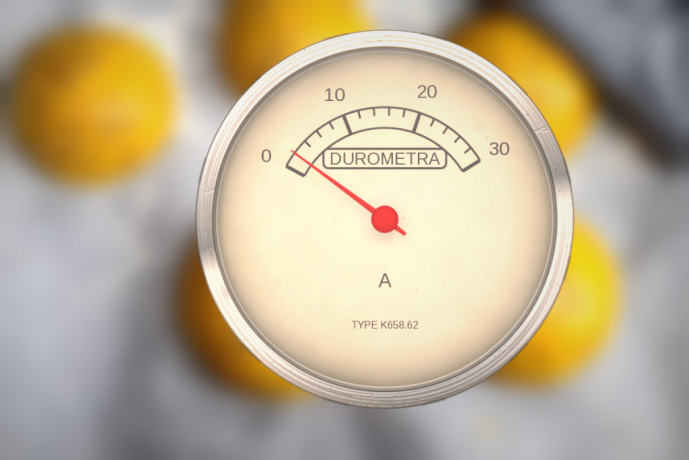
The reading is 2 A
